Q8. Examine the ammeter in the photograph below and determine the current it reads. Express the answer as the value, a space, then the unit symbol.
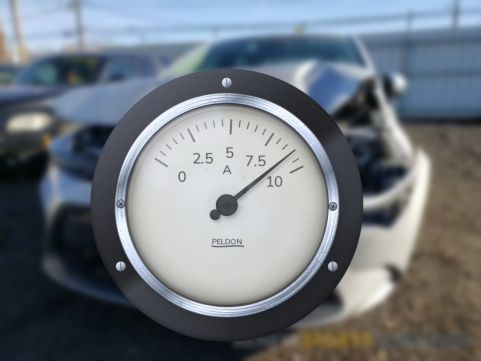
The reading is 9 A
